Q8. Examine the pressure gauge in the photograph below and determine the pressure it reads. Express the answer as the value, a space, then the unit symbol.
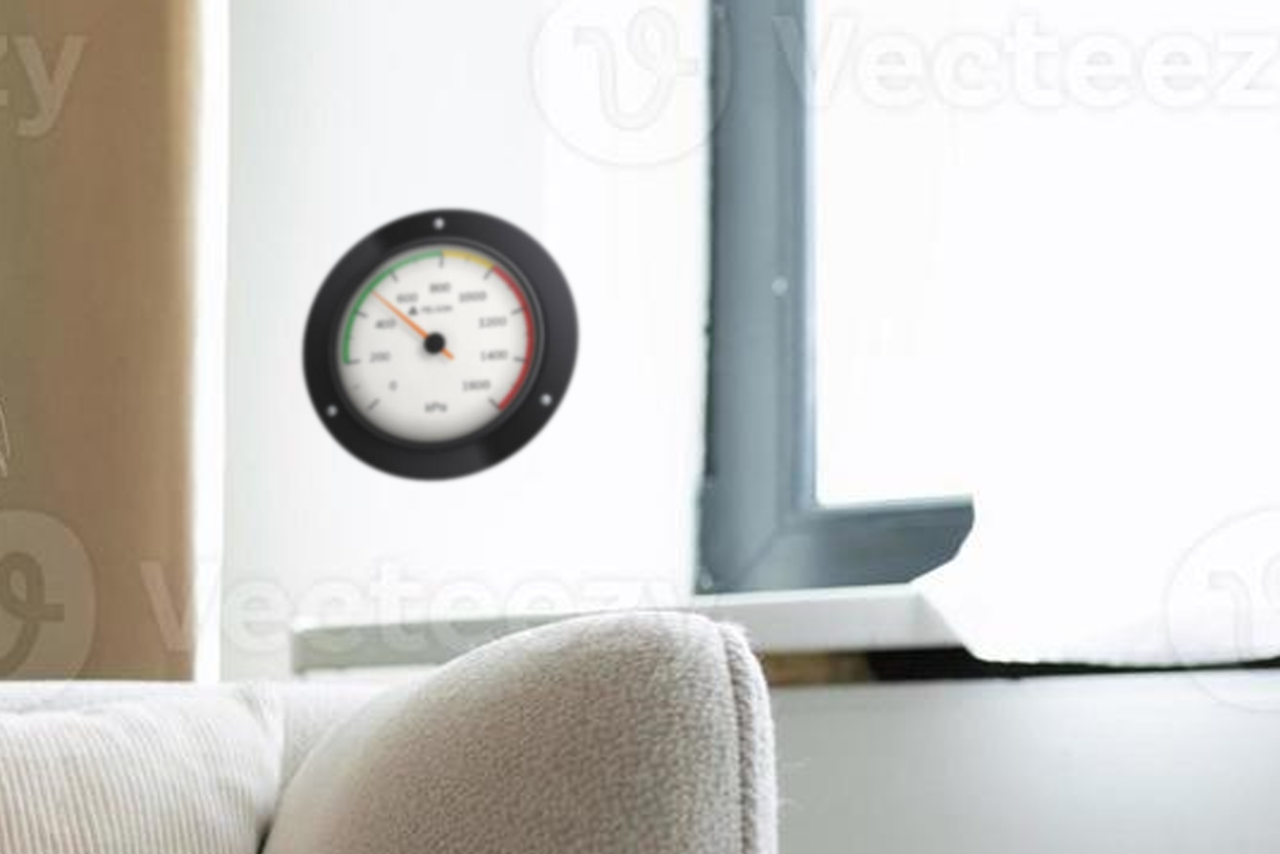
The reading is 500 kPa
